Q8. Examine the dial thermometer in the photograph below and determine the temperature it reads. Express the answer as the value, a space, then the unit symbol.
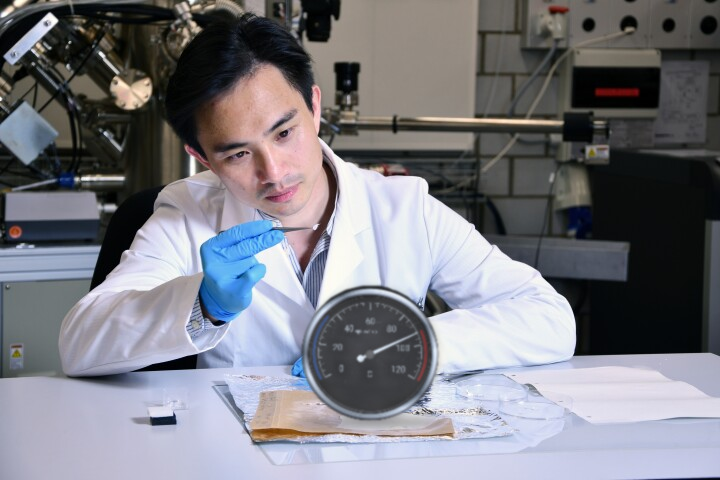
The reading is 92 °C
